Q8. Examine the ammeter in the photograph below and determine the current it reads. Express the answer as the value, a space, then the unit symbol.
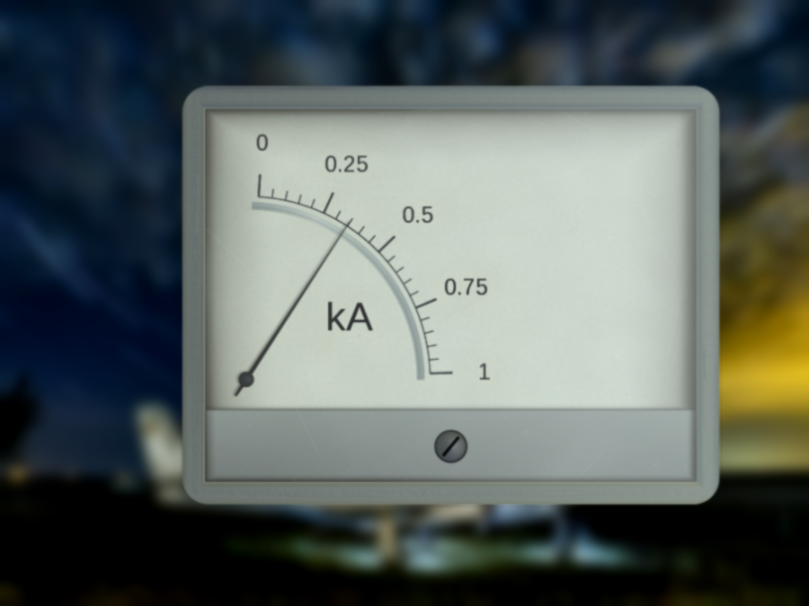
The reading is 0.35 kA
